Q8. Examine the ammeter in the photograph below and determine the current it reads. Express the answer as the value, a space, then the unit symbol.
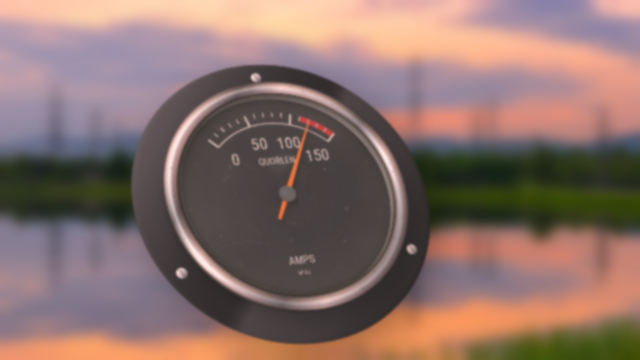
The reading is 120 A
